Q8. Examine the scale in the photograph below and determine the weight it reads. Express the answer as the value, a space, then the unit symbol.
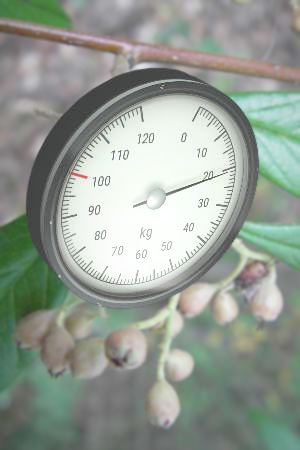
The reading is 20 kg
